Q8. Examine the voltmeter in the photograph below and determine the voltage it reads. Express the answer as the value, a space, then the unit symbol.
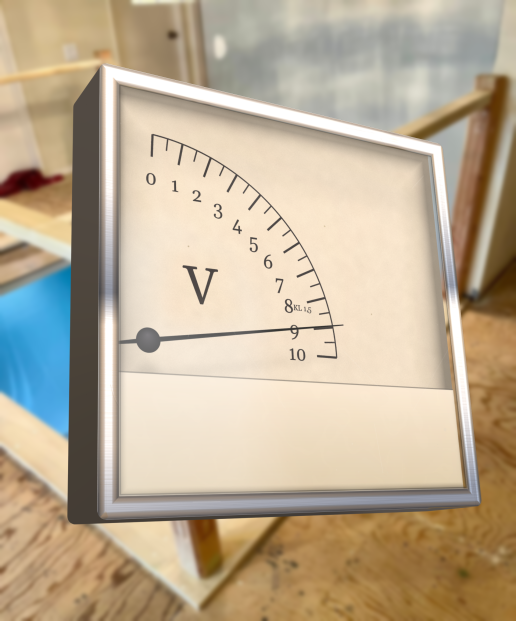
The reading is 9 V
